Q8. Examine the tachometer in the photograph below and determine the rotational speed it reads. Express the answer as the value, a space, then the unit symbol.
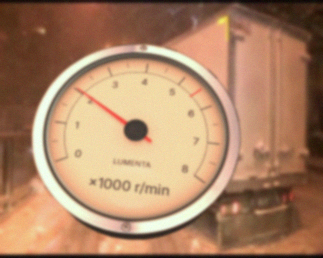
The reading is 2000 rpm
